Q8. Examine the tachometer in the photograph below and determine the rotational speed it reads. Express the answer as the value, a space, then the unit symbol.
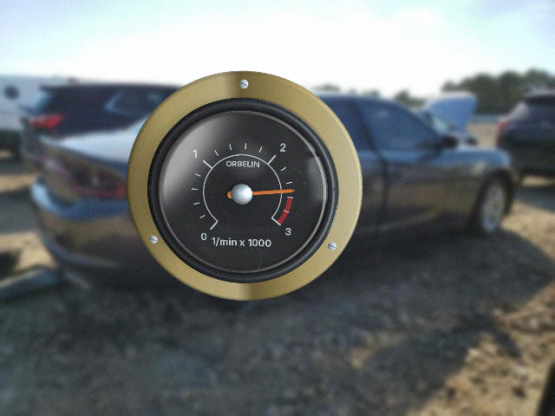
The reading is 2500 rpm
